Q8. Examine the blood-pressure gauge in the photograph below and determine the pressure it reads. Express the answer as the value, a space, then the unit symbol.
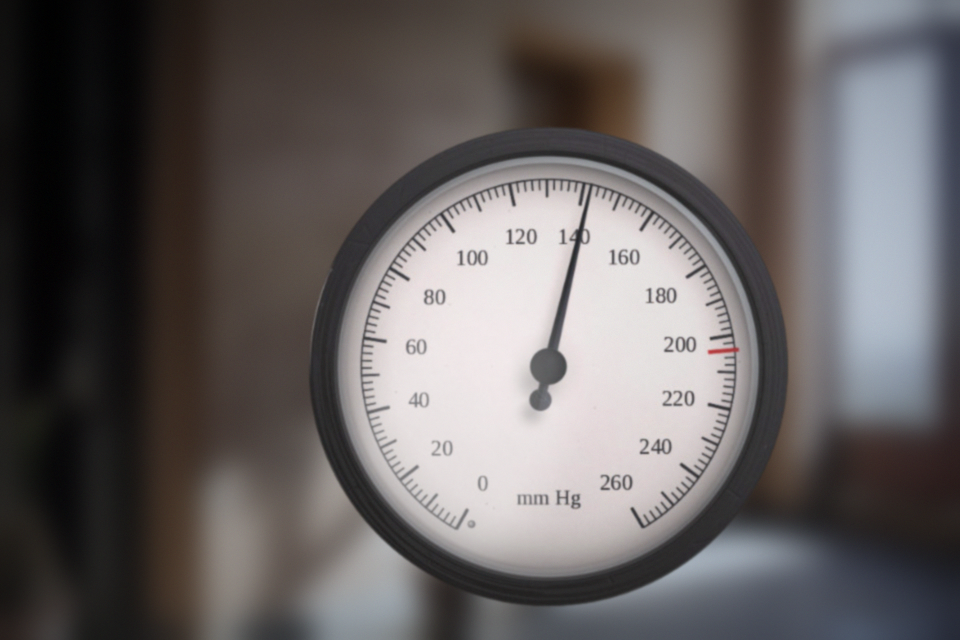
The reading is 142 mmHg
